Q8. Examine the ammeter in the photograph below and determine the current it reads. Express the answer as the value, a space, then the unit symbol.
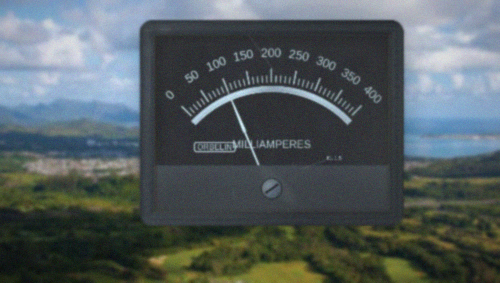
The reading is 100 mA
